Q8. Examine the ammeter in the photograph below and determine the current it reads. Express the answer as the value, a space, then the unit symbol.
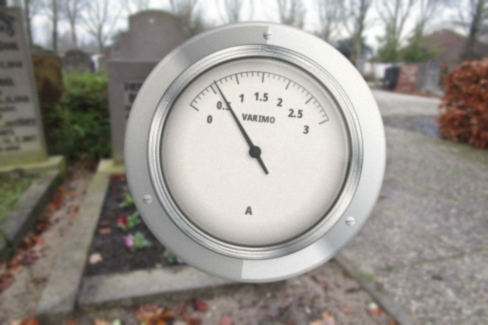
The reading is 0.6 A
